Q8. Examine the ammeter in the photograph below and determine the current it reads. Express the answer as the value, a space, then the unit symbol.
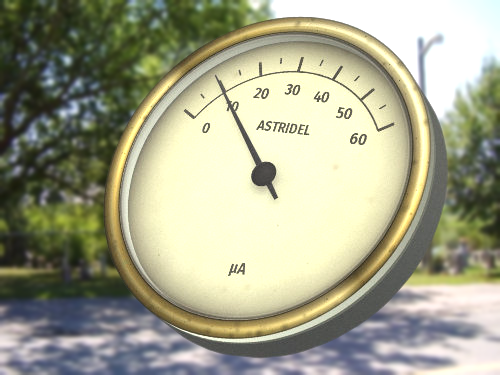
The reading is 10 µA
